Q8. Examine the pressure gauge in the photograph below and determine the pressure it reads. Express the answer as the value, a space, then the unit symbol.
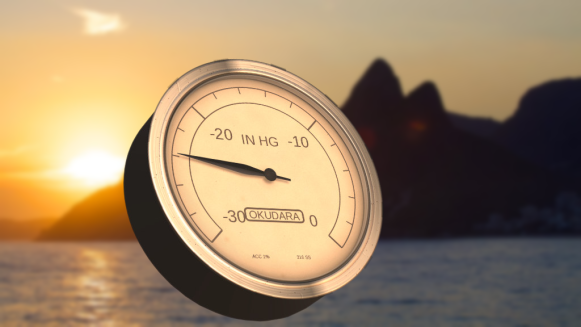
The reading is -24 inHg
